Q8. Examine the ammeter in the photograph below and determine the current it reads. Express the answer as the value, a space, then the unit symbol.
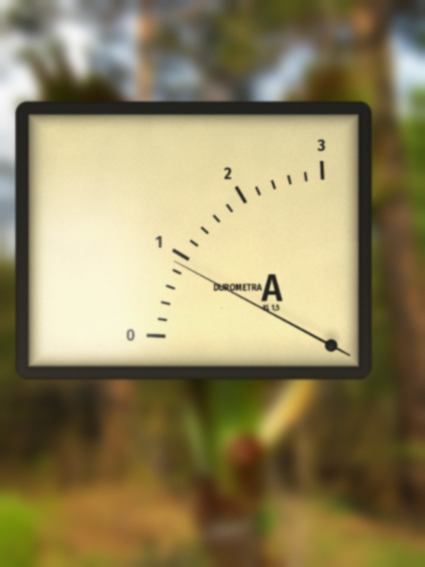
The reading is 0.9 A
